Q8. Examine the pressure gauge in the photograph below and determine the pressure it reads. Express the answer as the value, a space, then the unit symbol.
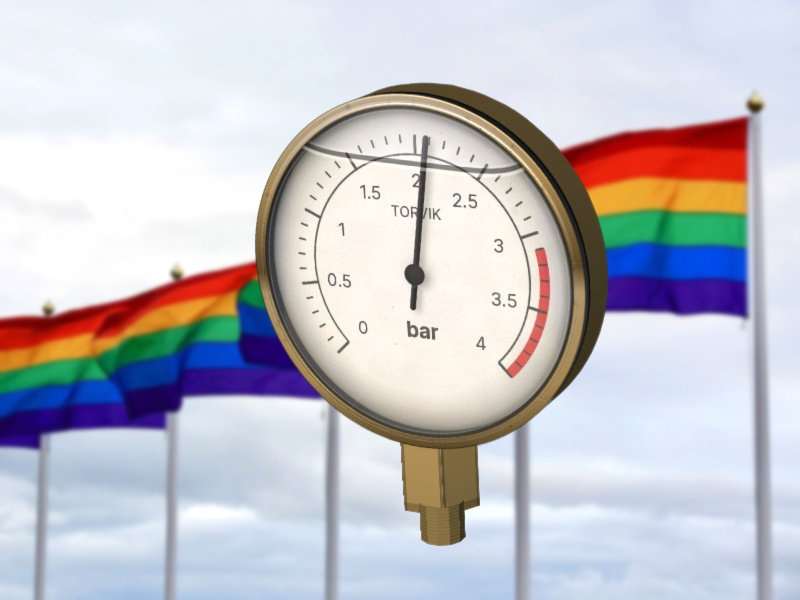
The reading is 2.1 bar
